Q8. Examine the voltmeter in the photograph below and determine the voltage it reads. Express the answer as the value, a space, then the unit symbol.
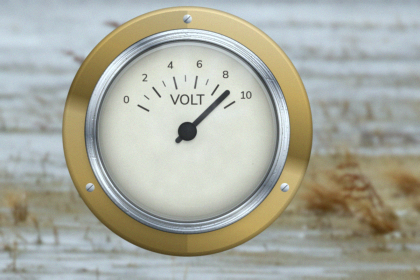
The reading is 9 V
